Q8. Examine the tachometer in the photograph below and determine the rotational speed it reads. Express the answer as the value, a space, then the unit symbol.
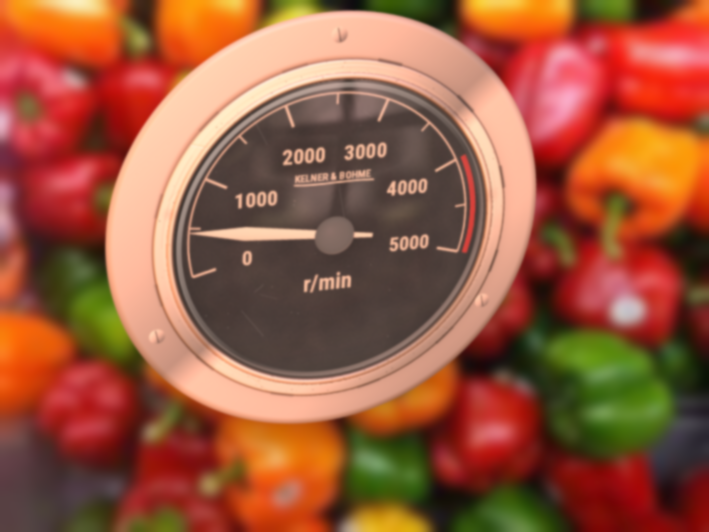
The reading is 500 rpm
